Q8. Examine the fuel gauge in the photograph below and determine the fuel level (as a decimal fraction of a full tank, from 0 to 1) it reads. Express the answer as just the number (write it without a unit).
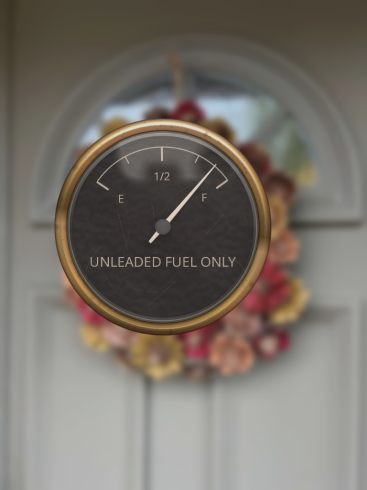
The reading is 0.875
